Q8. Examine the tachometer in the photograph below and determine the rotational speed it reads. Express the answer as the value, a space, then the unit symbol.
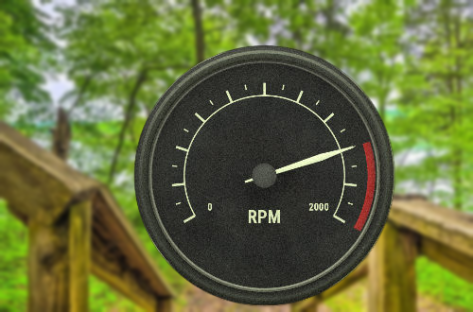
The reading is 1600 rpm
